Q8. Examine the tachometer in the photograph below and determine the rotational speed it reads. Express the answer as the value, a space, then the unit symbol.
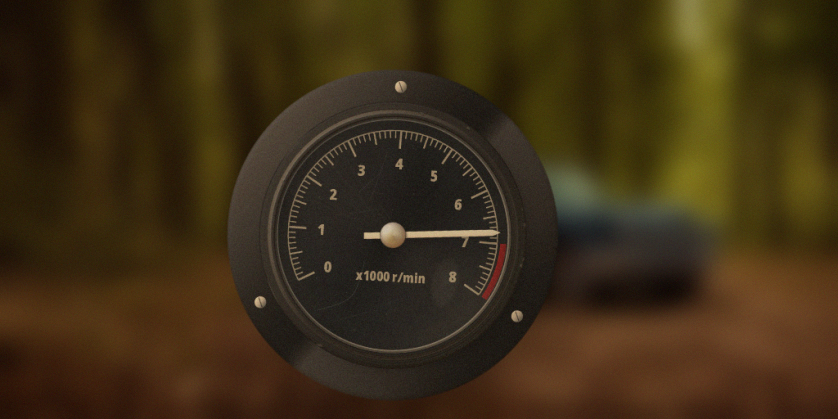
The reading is 6800 rpm
